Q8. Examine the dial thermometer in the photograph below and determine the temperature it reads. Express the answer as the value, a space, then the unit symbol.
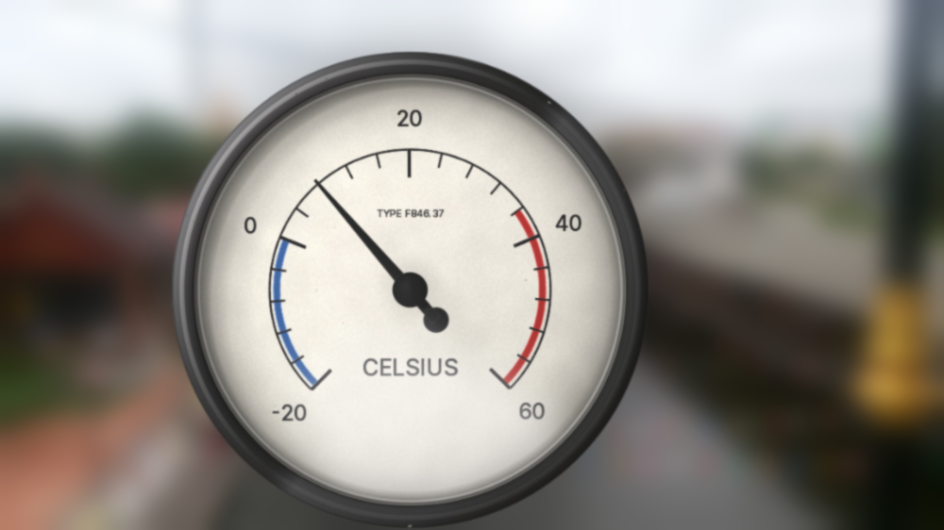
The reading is 8 °C
